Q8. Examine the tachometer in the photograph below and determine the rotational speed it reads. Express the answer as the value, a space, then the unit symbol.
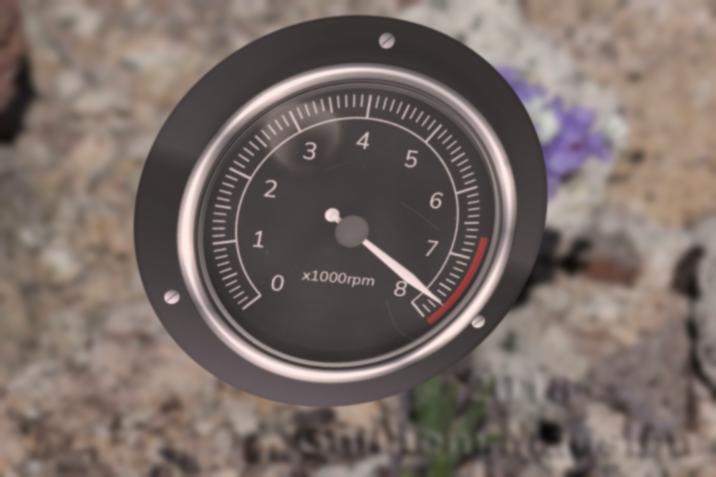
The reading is 7700 rpm
